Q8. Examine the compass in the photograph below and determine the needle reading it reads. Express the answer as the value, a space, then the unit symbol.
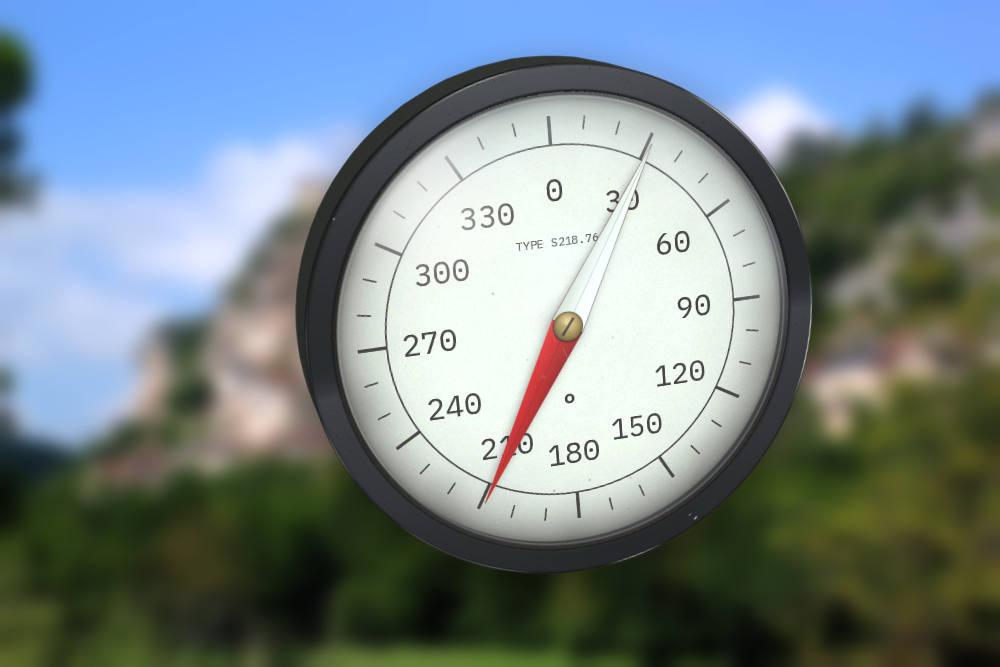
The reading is 210 °
